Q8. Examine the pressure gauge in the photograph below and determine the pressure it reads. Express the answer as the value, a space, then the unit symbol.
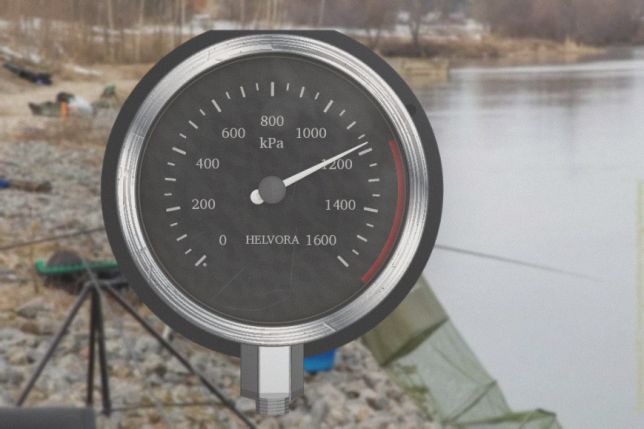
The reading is 1175 kPa
